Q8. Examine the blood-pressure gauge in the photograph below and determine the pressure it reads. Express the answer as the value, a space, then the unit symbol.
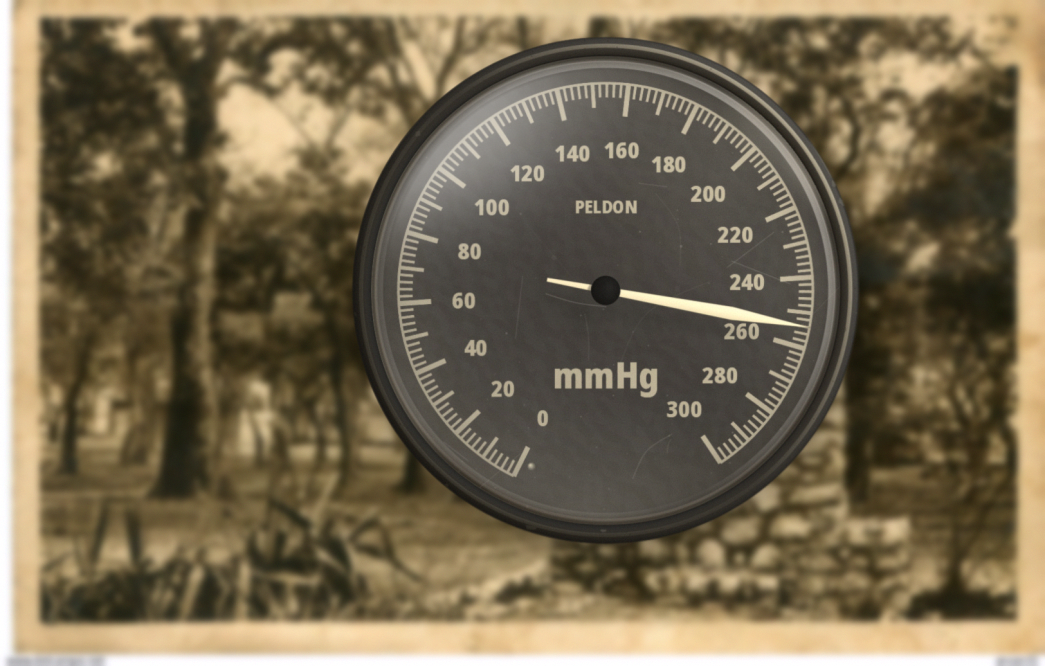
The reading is 254 mmHg
